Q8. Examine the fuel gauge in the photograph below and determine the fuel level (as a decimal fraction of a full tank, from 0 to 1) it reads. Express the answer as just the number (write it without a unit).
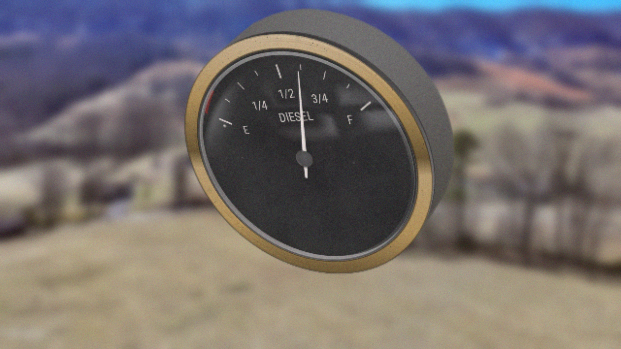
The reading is 0.625
